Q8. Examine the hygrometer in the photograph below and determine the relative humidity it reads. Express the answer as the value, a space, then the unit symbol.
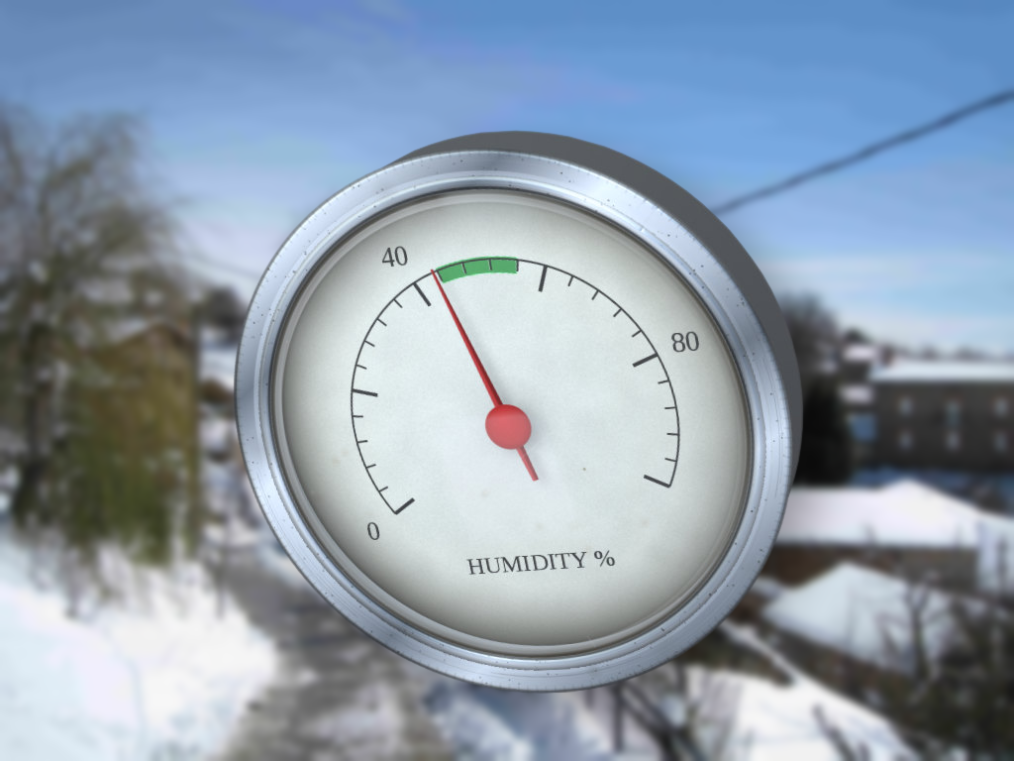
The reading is 44 %
